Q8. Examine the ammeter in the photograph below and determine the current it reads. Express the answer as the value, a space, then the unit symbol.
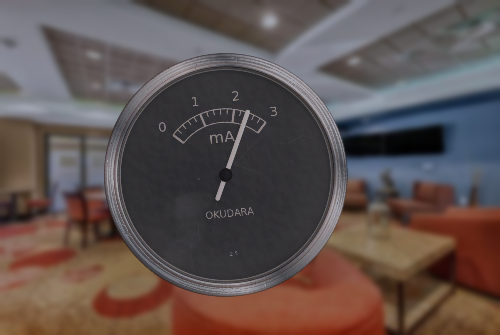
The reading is 2.4 mA
